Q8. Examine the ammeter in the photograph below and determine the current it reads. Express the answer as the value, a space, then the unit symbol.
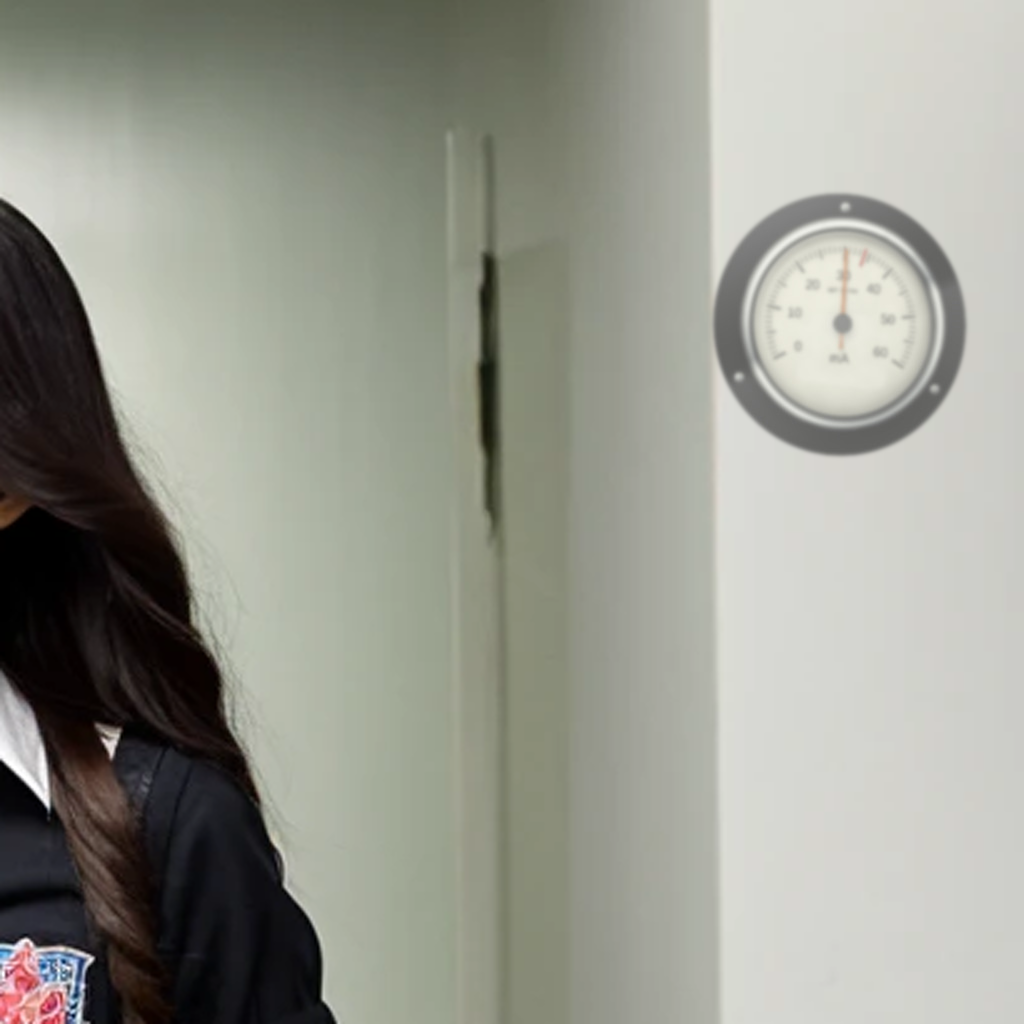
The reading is 30 mA
